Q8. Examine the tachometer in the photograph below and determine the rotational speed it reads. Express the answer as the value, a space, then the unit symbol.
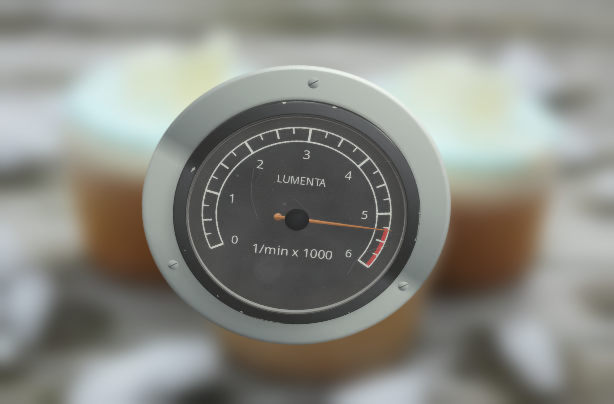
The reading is 5250 rpm
